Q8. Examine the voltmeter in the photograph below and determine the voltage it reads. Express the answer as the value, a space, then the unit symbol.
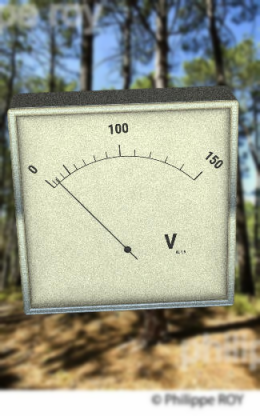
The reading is 30 V
